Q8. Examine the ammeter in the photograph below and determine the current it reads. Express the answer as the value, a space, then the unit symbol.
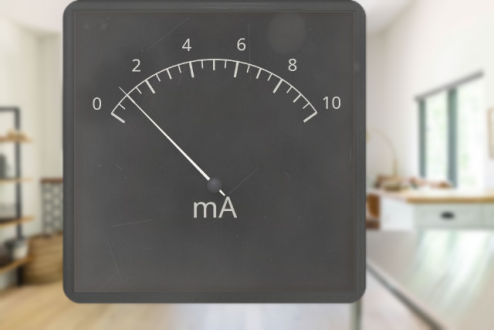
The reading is 1 mA
